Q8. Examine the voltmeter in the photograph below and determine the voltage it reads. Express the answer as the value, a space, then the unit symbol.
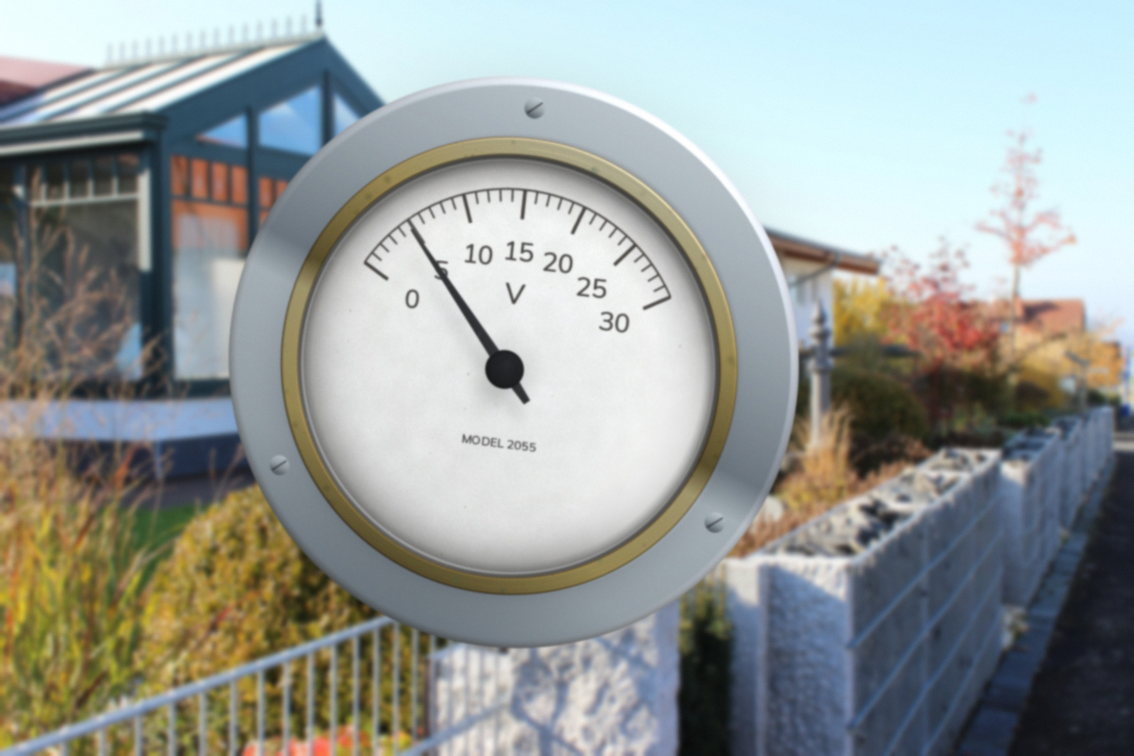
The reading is 5 V
